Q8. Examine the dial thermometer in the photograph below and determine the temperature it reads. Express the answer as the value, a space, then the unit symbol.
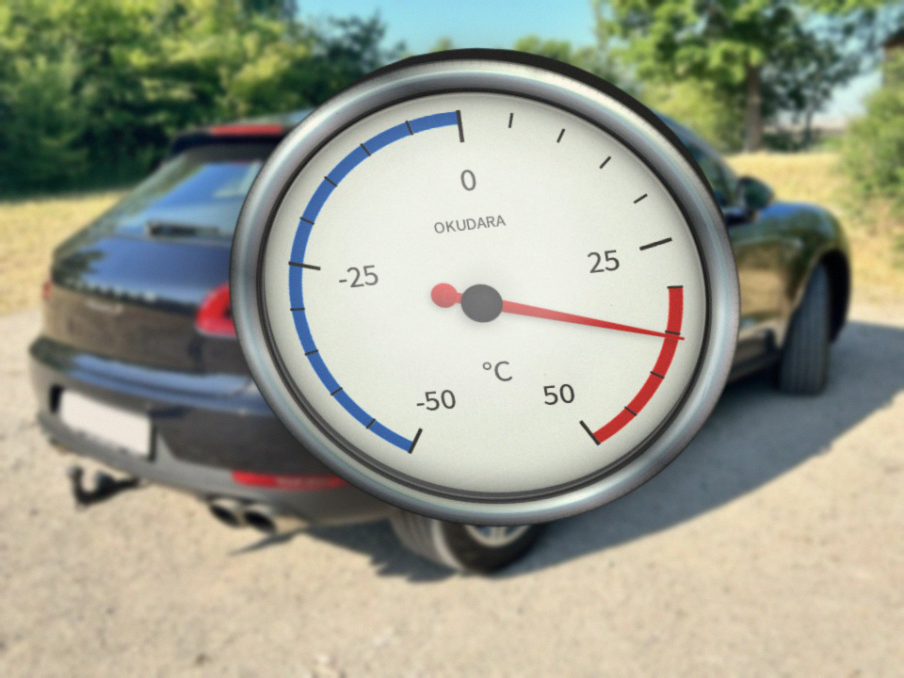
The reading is 35 °C
